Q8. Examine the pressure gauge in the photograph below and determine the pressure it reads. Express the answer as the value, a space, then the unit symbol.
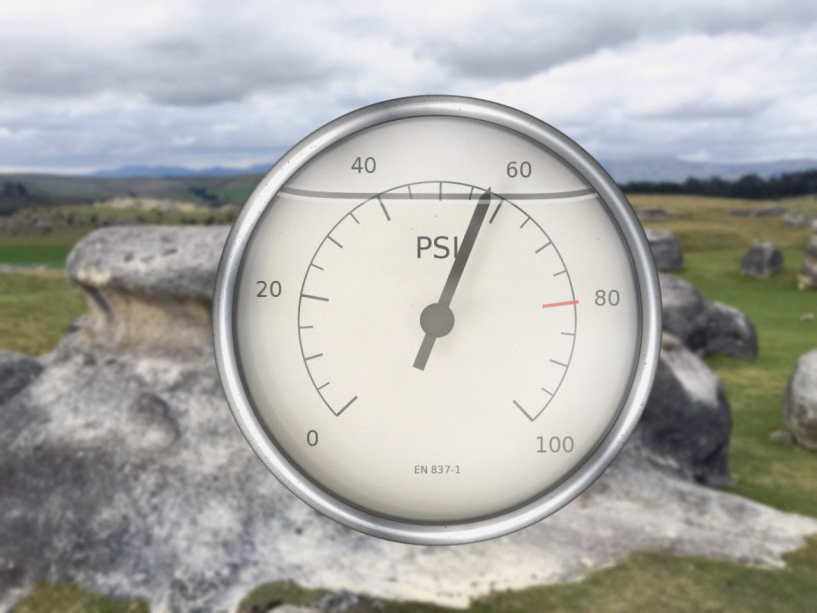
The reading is 57.5 psi
